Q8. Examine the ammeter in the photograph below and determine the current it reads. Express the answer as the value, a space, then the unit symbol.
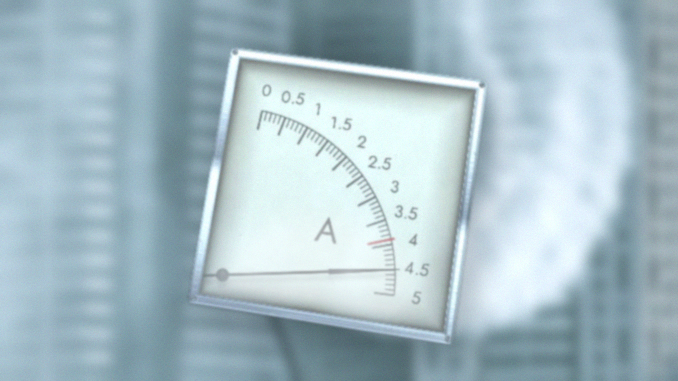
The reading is 4.5 A
